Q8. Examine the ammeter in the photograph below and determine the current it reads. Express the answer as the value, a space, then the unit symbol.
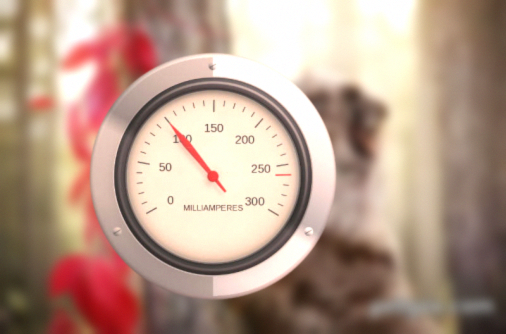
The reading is 100 mA
